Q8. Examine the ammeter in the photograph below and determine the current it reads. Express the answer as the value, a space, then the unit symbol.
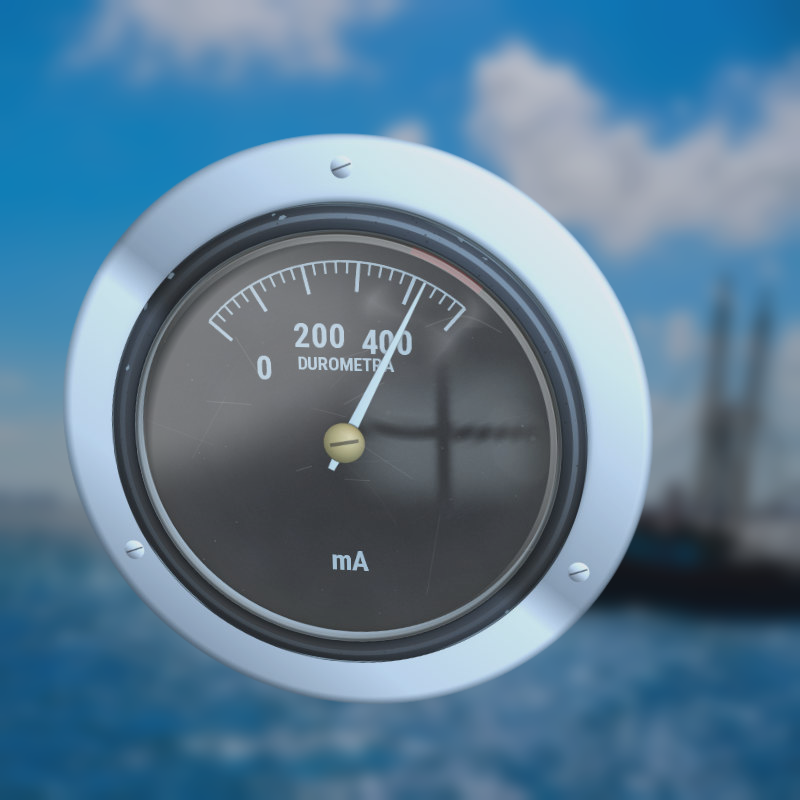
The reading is 420 mA
